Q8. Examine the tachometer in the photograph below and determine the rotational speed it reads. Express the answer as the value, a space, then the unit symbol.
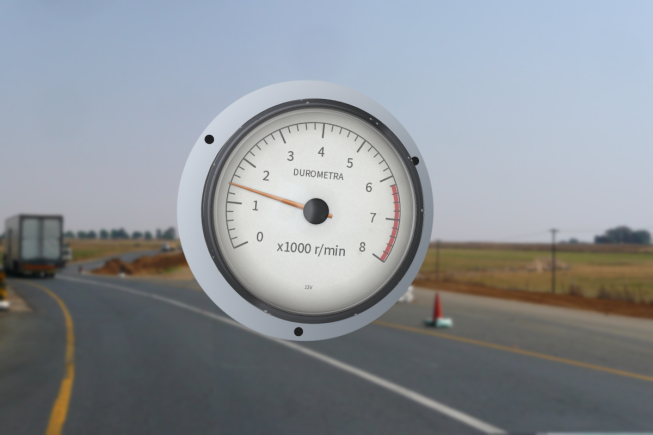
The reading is 1400 rpm
